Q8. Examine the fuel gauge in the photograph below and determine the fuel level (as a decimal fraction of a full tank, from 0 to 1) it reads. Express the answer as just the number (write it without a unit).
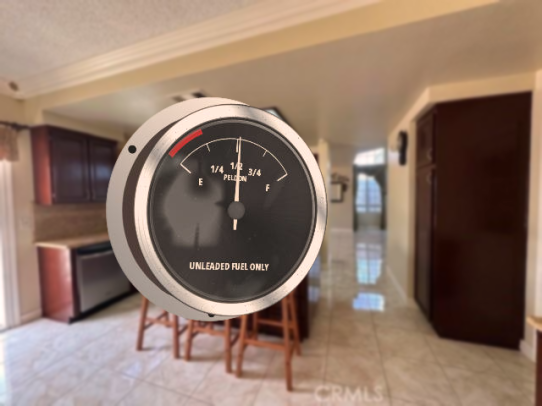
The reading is 0.5
